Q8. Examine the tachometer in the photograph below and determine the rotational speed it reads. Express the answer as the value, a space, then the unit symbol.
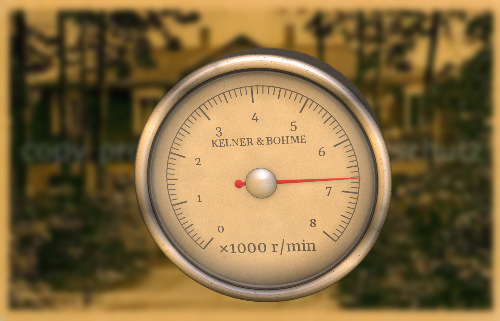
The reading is 6700 rpm
